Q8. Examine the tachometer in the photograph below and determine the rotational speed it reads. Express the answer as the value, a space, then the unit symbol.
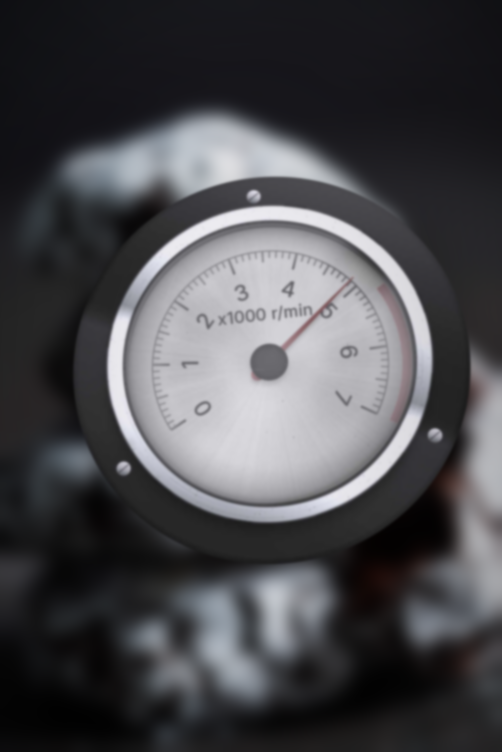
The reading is 4900 rpm
